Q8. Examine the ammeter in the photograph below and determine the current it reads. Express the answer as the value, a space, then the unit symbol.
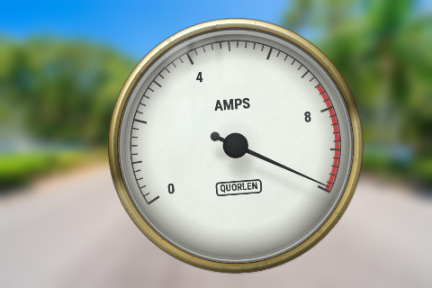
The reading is 9.9 A
